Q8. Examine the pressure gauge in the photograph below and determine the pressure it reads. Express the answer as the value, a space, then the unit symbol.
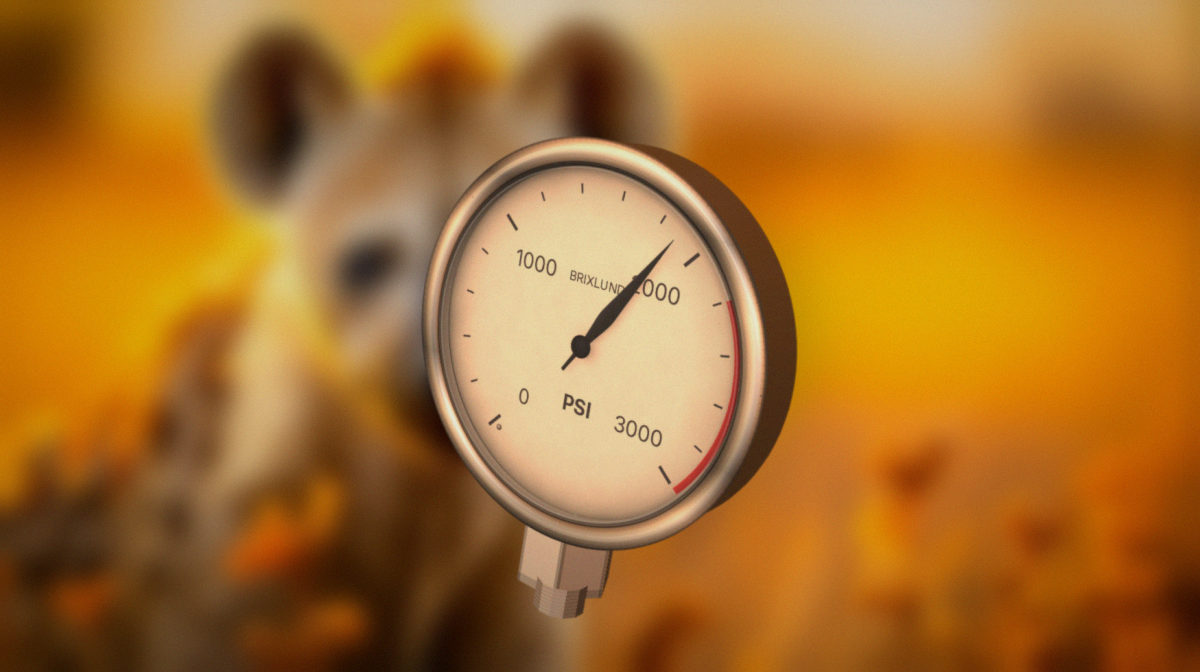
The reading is 1900 psi
